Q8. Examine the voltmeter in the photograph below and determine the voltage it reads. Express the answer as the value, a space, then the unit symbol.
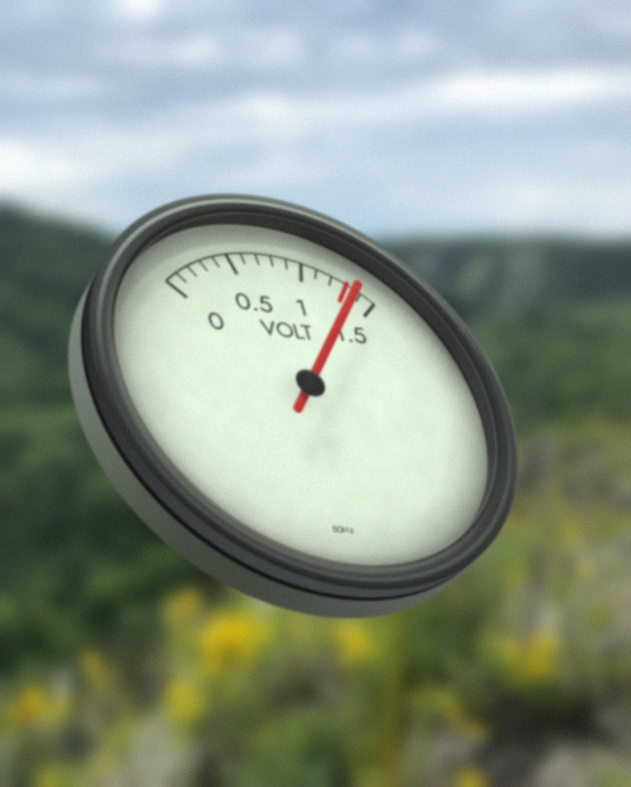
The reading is 1.35 V
